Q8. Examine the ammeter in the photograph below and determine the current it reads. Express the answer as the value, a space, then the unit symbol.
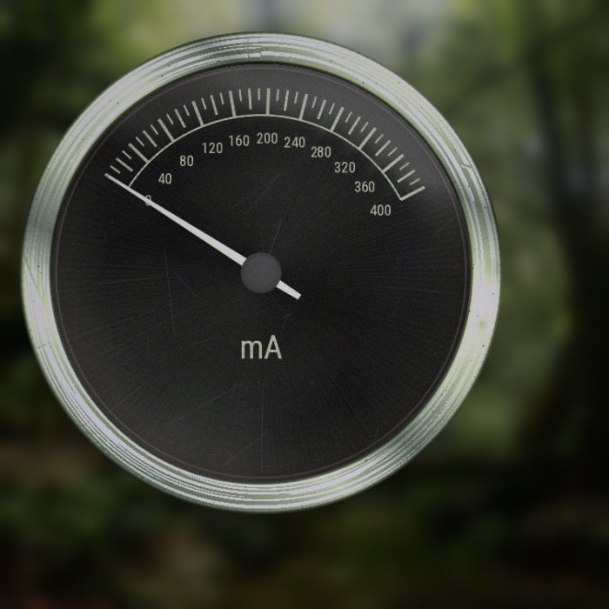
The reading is 0 mA
